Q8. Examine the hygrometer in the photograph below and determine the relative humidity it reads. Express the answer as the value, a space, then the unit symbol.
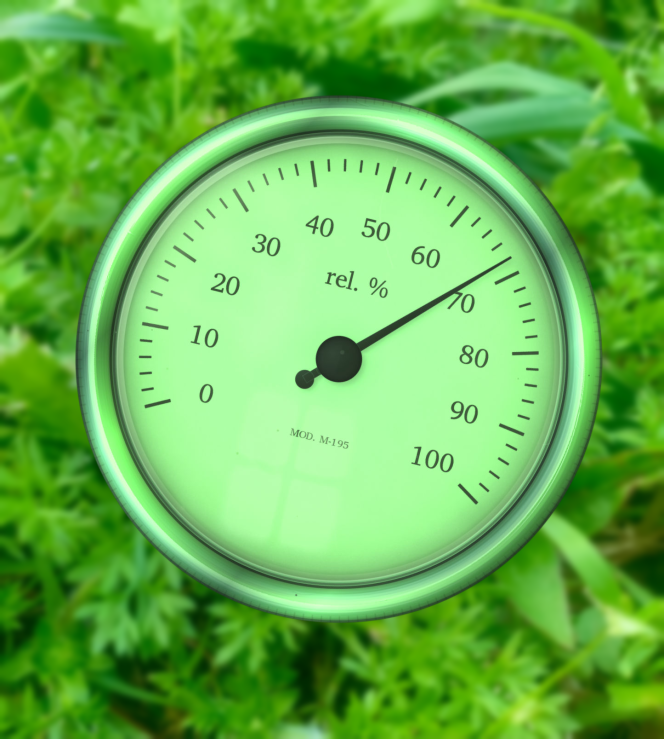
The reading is 68 %
